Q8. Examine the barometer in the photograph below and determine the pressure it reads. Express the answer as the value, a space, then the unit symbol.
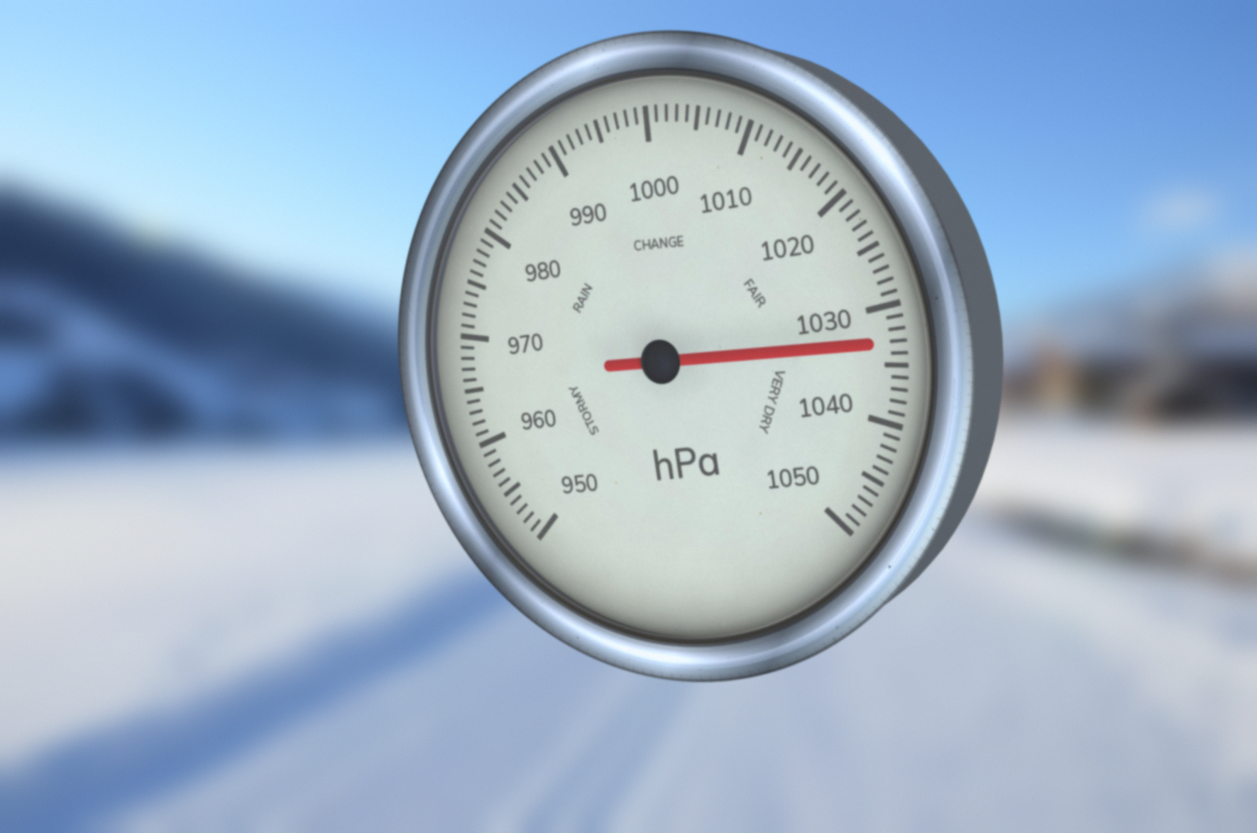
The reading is 1033 hPa
